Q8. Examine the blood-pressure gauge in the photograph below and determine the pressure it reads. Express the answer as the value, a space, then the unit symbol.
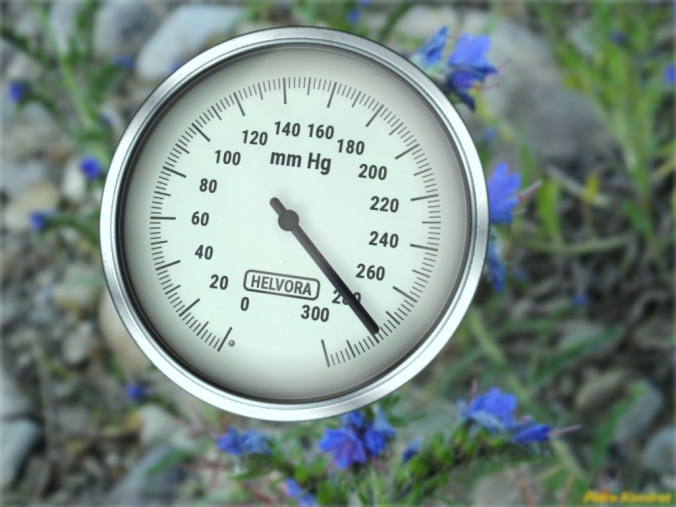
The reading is 278 mmHg
